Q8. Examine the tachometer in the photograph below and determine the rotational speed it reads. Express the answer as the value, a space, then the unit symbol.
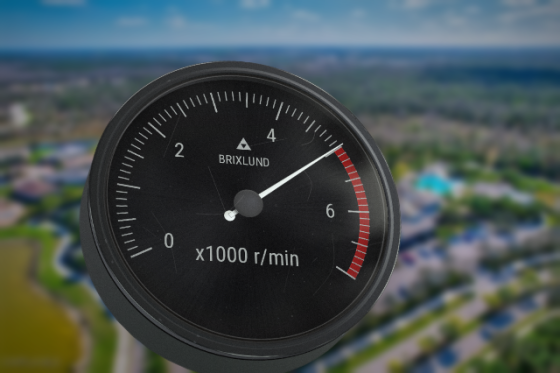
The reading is 5000 rpm
